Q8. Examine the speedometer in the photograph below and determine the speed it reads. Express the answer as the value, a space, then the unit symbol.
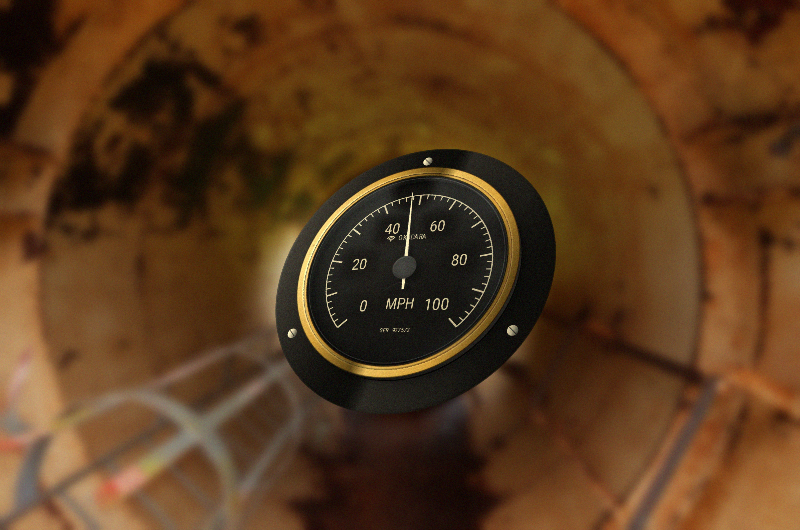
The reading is 48 mph
